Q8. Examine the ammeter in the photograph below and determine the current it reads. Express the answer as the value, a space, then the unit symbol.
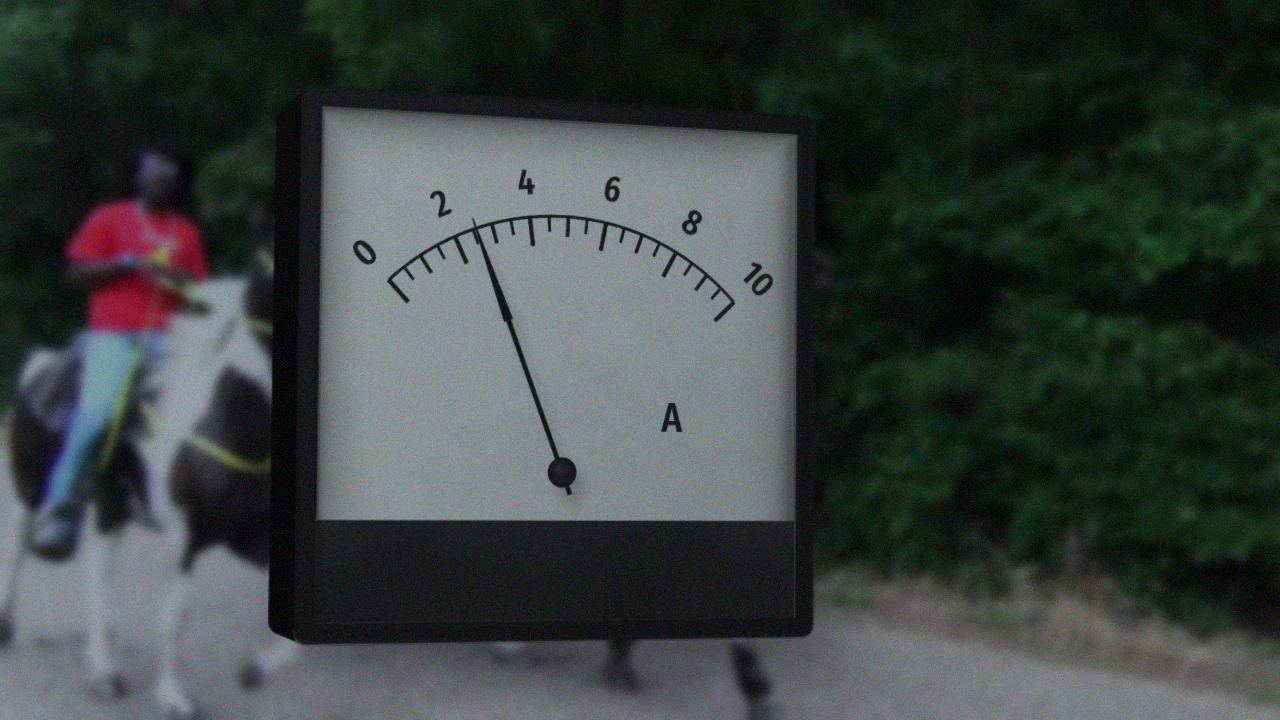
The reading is 2.5 A
